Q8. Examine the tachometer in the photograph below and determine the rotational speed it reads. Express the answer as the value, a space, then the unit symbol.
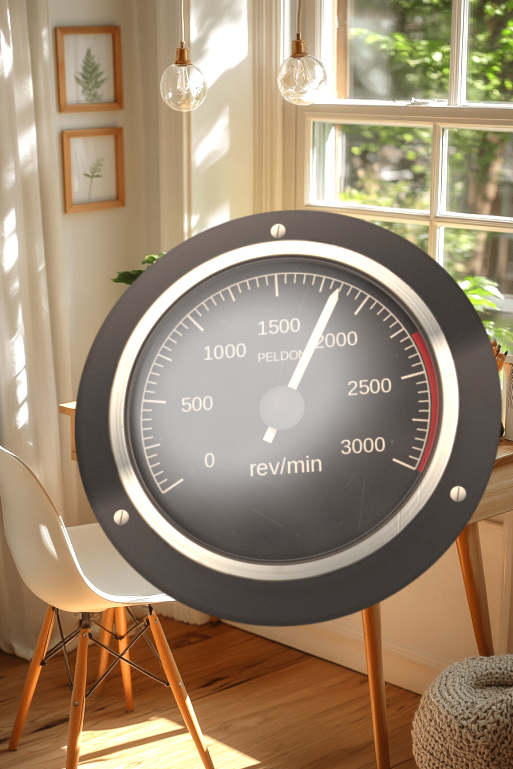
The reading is 1850 rpm
